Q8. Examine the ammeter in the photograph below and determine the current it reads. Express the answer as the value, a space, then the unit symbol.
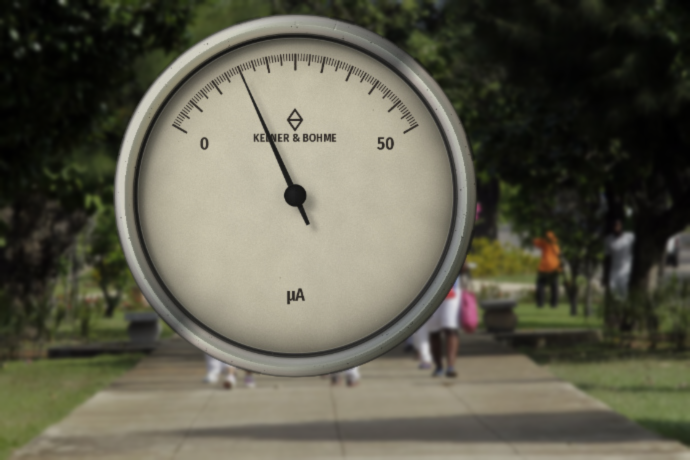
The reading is 15 µA
